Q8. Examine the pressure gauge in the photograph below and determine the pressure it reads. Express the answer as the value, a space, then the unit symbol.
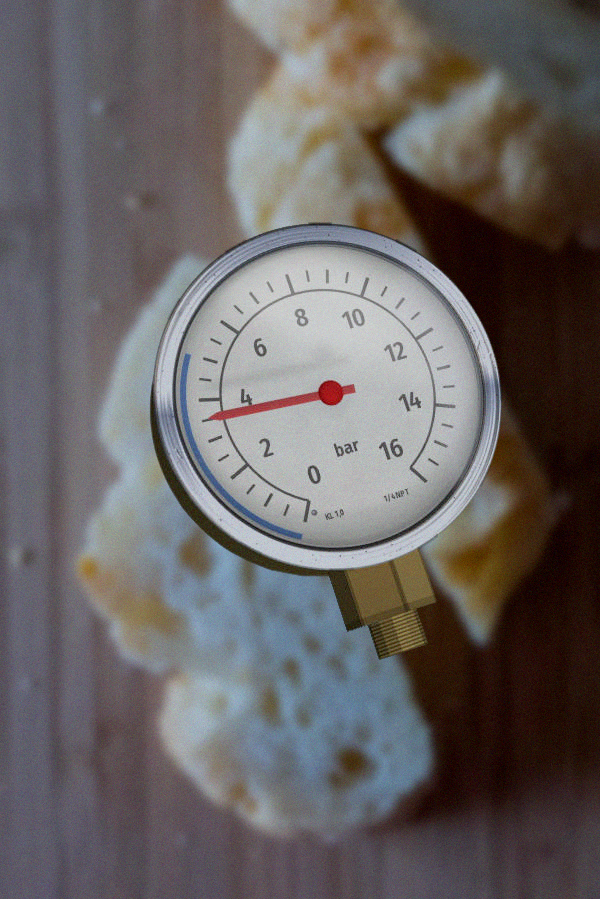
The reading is 3.5 bar
